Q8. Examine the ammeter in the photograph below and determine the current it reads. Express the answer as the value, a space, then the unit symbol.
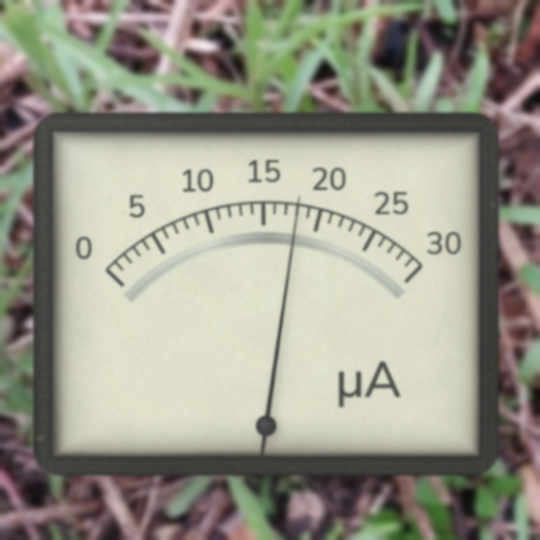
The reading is 18 µA
